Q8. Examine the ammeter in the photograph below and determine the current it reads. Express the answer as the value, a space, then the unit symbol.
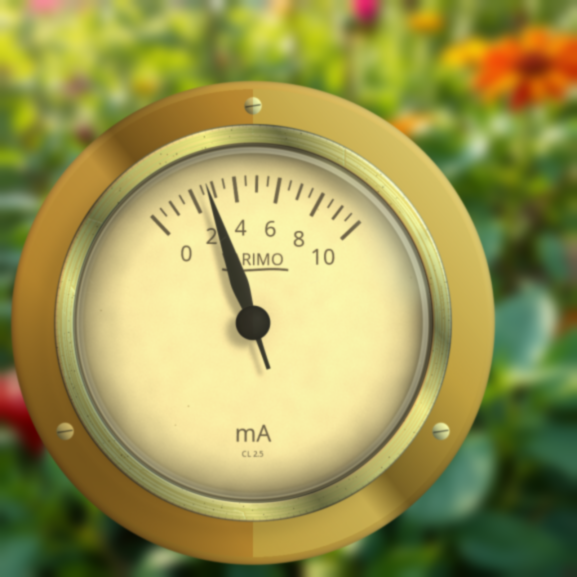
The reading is 2.75 mA
